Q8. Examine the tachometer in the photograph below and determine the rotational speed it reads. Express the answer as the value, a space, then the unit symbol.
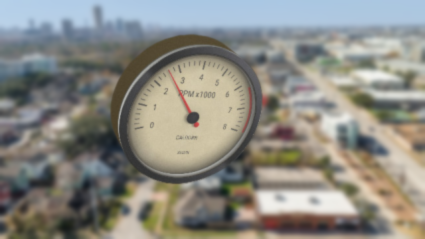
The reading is 2600 rpm
